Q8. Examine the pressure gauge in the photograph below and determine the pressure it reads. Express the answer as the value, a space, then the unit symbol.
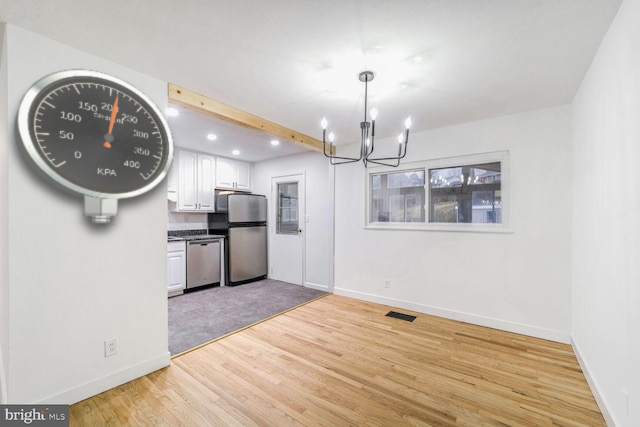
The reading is 210 kPa
